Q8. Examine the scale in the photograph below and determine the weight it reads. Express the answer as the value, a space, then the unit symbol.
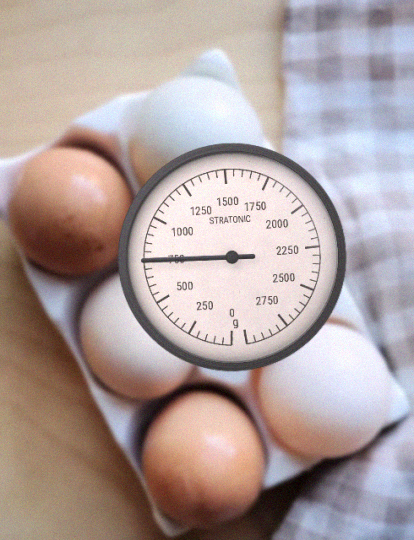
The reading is 750 g
